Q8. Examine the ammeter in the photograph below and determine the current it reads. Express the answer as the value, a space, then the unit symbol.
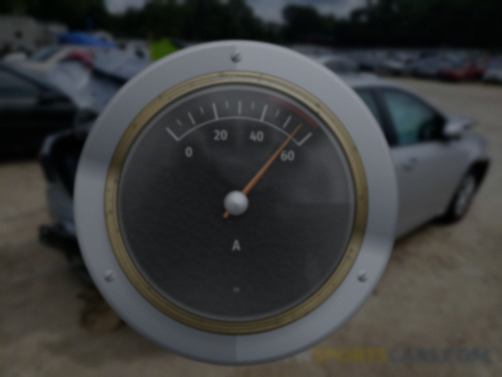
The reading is 55 A
